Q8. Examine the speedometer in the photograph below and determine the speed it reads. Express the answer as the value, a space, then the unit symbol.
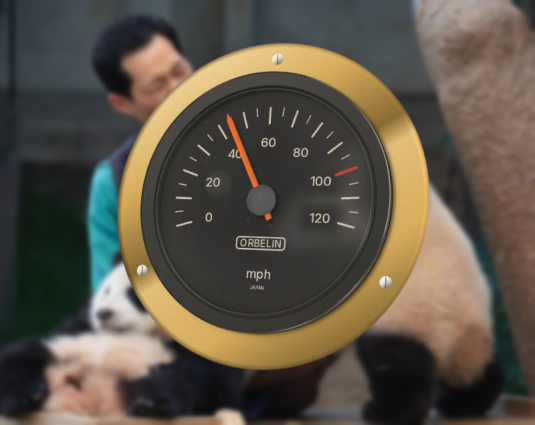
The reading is 45 mph
